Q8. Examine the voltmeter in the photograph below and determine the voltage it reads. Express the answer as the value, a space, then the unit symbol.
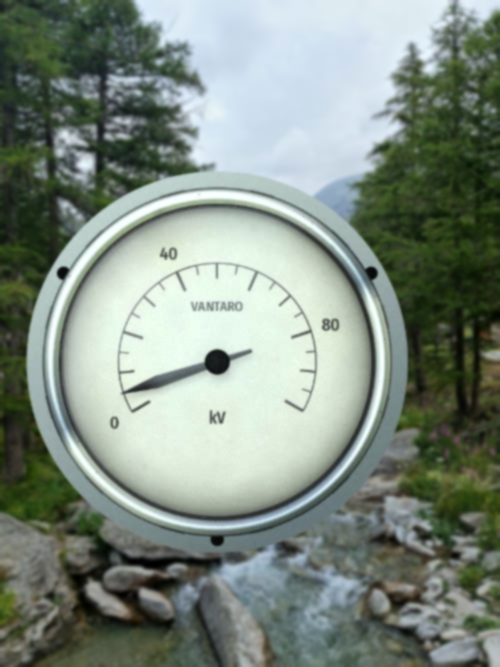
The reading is 5 kV
